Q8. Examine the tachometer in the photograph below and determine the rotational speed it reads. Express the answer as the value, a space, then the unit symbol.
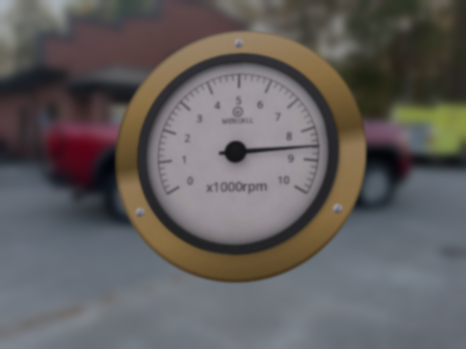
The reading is 8600 rpm
